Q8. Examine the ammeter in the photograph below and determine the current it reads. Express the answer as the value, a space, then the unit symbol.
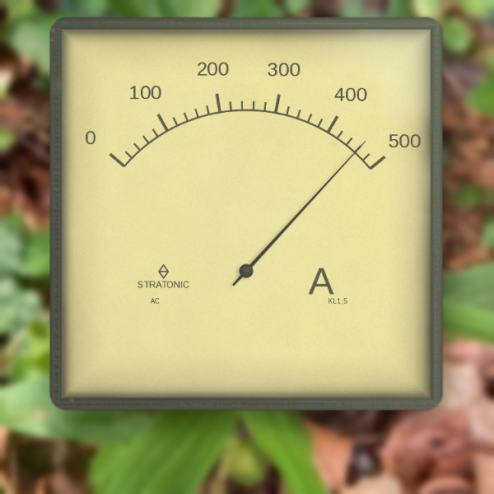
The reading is 460 A
